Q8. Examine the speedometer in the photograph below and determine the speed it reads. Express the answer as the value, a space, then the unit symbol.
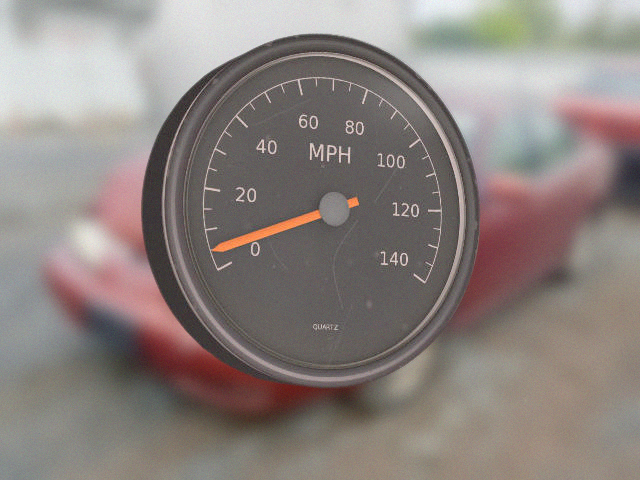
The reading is 5 mph
